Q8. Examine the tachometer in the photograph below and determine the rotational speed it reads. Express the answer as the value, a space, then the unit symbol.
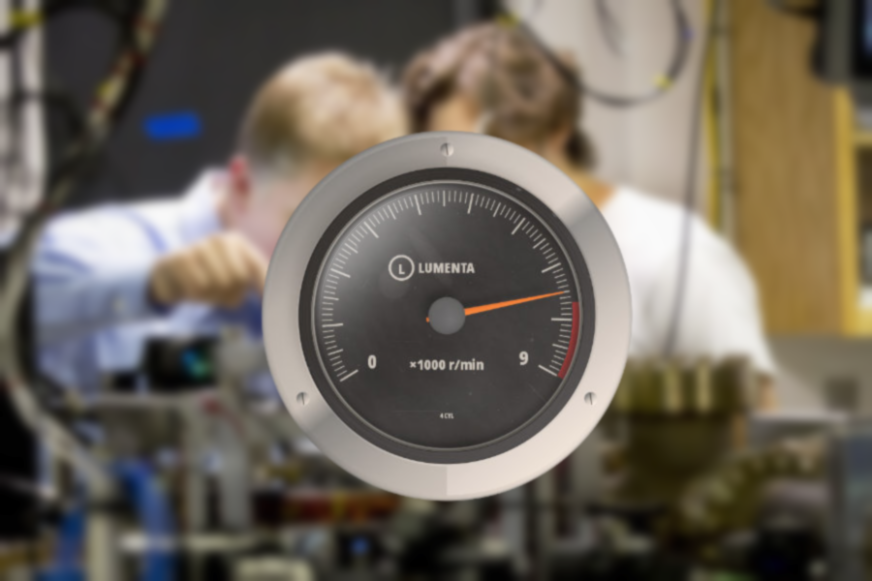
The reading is 7500 rpm
